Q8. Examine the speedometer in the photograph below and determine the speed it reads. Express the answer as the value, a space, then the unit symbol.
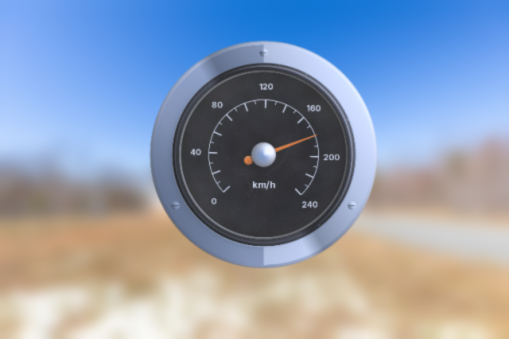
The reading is 180 km/h
